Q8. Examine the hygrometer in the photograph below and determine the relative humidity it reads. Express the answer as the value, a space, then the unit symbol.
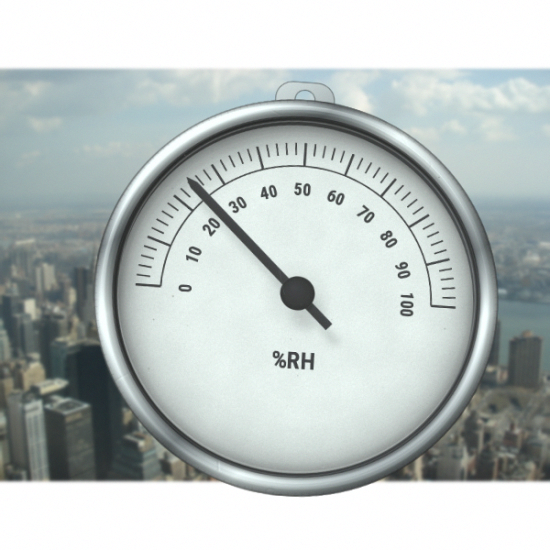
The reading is 24 %
